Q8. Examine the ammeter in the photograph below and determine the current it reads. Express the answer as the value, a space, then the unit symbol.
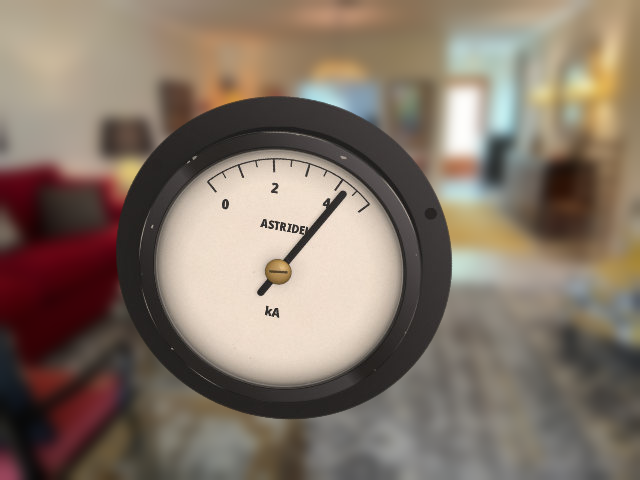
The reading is 4.25 kA
